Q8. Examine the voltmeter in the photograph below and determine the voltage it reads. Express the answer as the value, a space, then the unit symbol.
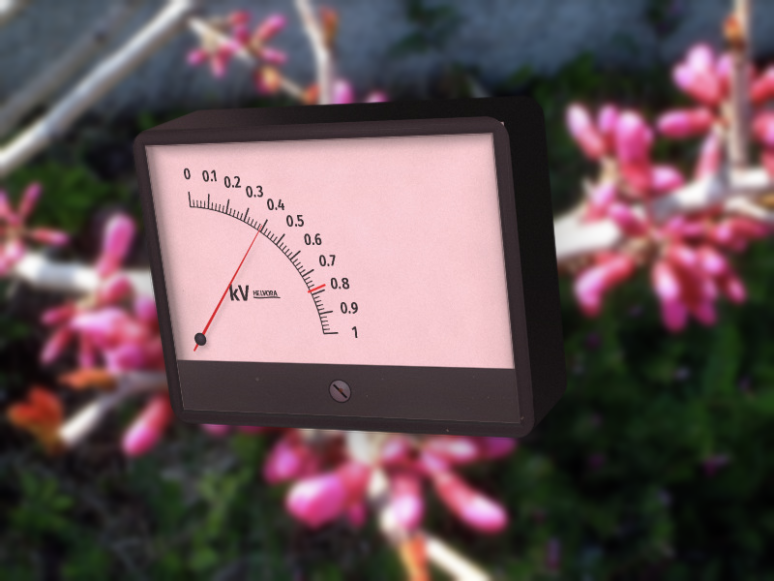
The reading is 0.4 kV
